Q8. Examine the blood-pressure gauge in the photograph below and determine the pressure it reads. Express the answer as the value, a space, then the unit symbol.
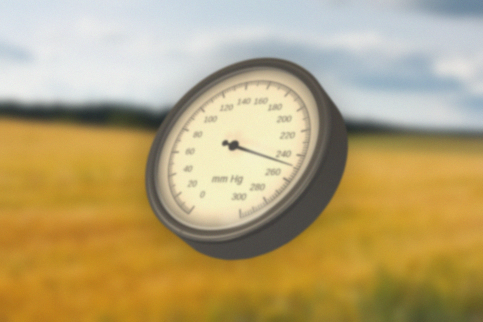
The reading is 250 mmHg
